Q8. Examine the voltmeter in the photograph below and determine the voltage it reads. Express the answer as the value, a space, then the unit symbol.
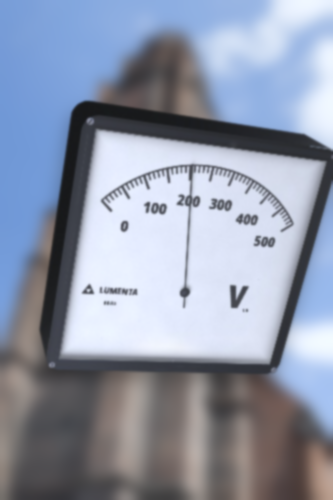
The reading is 200 V
